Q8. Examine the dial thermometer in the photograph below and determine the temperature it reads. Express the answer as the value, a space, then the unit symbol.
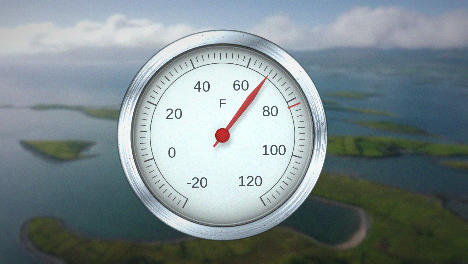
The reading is 68 °F
